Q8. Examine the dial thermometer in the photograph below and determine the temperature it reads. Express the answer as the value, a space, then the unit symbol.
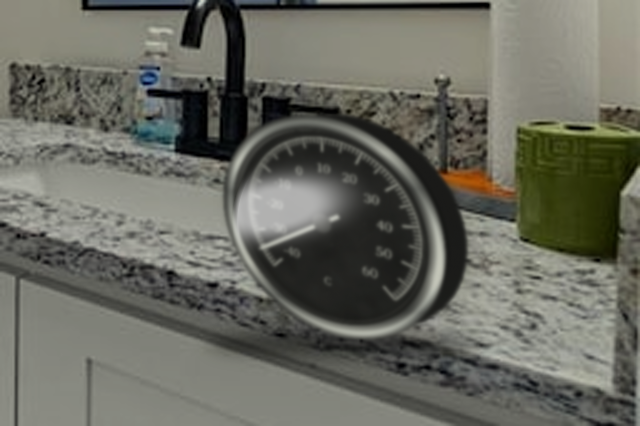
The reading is -35 °C
